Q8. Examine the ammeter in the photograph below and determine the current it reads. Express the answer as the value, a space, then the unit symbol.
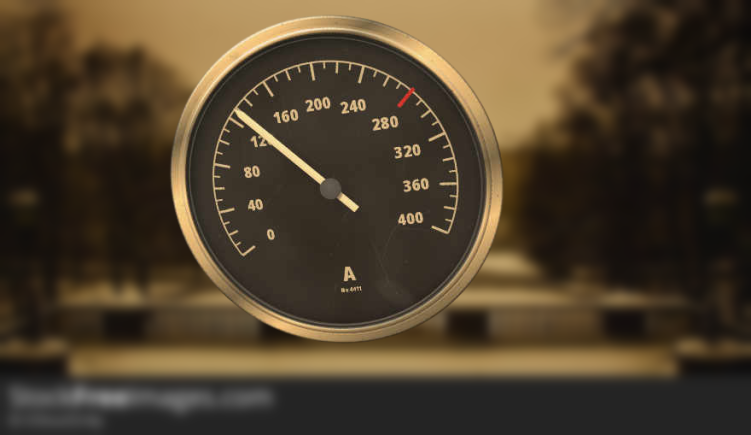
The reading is 130 A
